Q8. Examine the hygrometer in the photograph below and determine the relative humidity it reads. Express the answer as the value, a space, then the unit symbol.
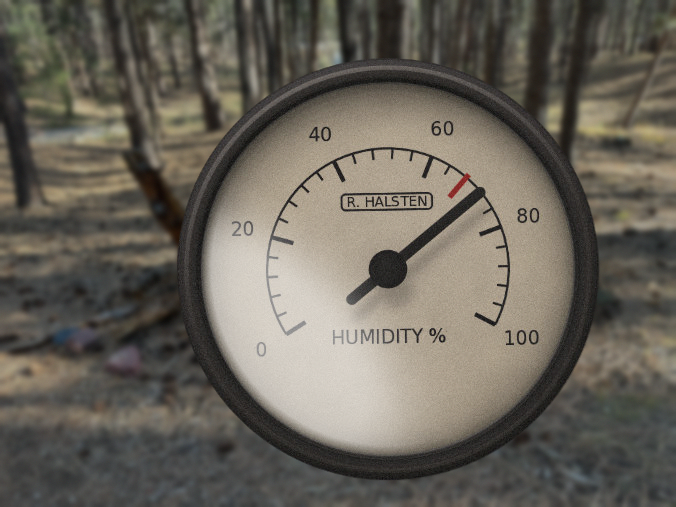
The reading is 72 %
